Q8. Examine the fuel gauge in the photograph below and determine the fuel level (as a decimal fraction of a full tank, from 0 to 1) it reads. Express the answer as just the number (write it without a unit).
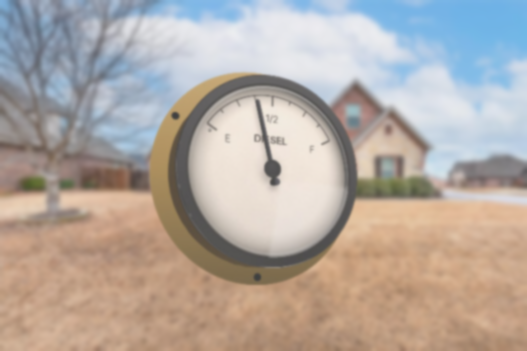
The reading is 0.375
